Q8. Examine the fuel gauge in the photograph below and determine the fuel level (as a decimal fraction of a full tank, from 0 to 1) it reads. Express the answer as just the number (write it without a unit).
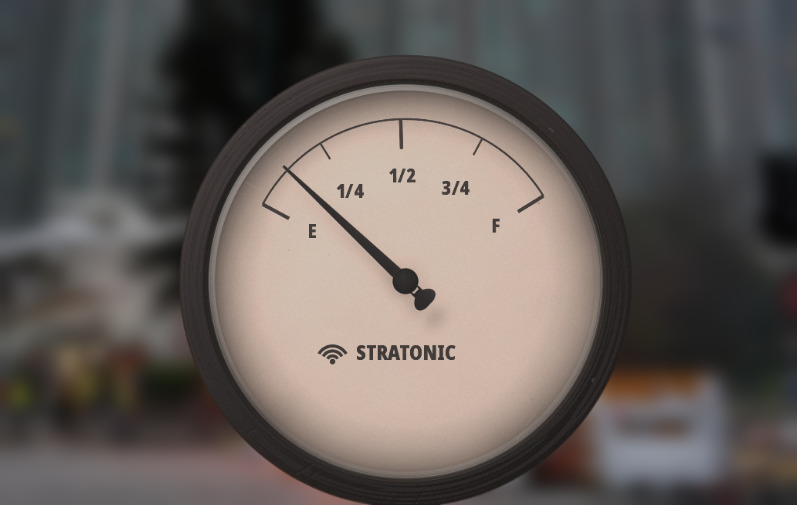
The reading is 0.125
